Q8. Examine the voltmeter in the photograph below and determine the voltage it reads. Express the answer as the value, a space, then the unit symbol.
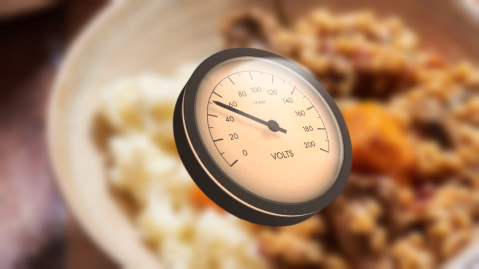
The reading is 50 V
